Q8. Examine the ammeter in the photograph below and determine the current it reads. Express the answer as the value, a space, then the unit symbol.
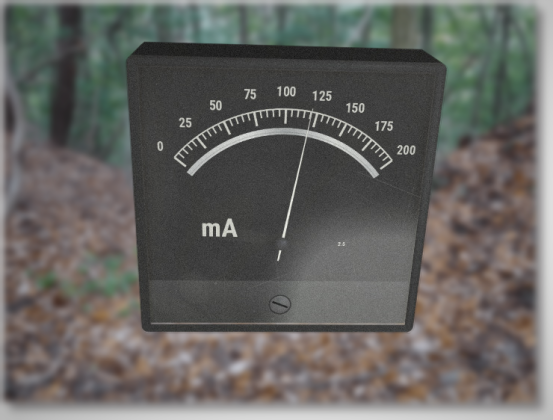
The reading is 120 mA
